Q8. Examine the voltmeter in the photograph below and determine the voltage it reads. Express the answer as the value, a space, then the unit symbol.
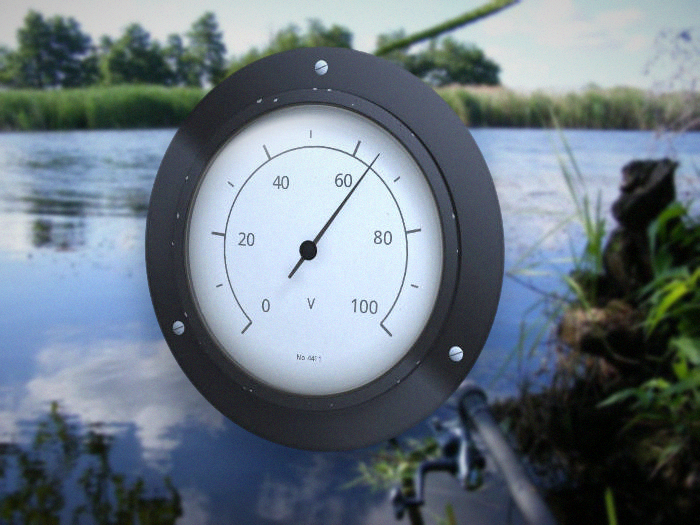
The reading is 65 V
